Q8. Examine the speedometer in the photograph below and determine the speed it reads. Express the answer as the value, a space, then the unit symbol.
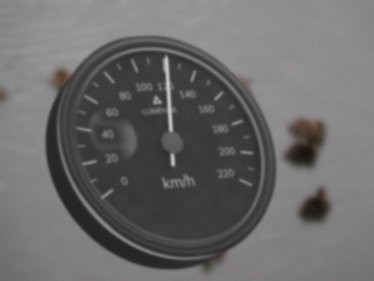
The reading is 120 km/h
